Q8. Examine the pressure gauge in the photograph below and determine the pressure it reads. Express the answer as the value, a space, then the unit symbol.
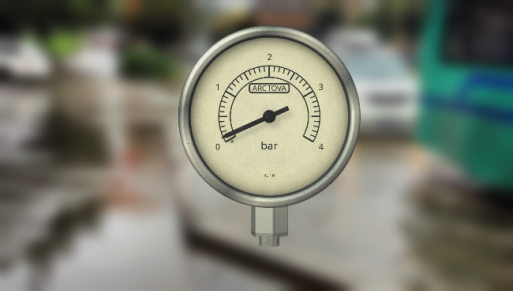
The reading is 0.1 bar
